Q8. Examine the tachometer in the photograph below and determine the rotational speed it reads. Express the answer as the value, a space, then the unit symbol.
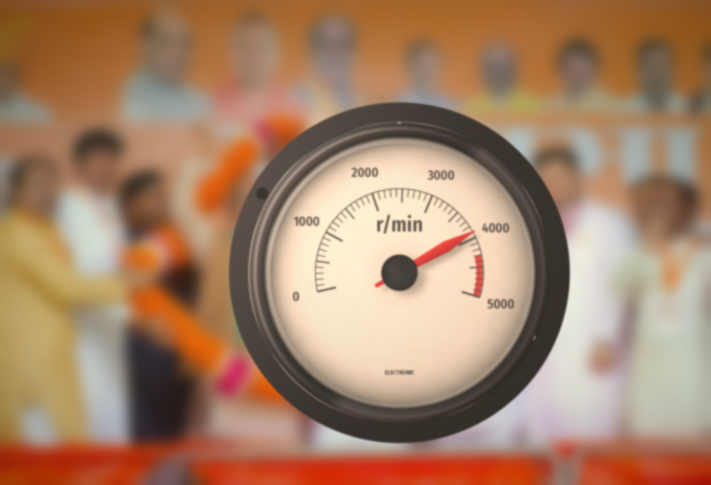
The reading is 3900 rpm
